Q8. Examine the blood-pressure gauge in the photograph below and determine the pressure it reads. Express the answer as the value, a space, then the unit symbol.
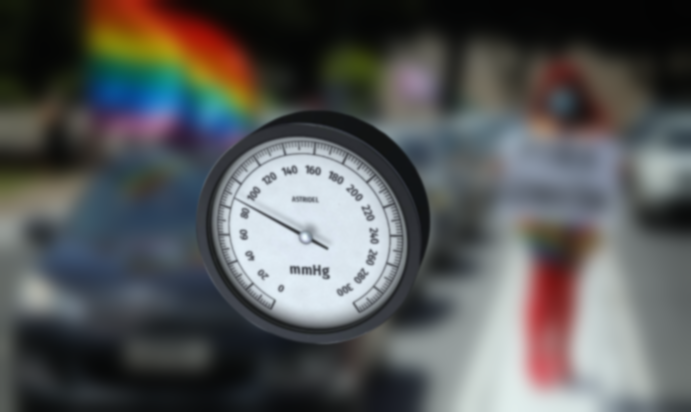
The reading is 90 mmHg
